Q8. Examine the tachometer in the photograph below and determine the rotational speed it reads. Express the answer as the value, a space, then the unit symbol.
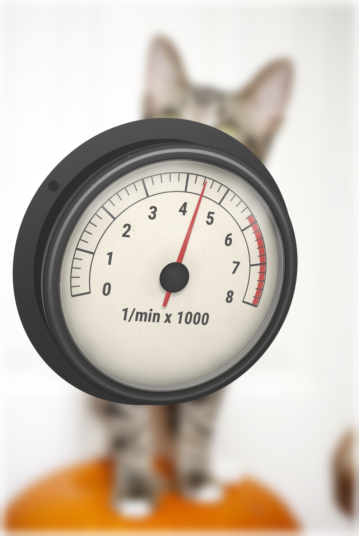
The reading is 4400 rpm
